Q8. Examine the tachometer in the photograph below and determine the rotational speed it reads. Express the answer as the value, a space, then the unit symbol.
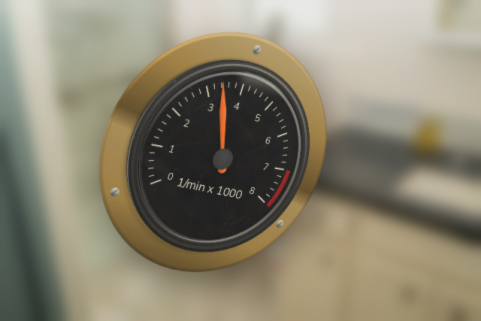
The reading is 3400 rpm
